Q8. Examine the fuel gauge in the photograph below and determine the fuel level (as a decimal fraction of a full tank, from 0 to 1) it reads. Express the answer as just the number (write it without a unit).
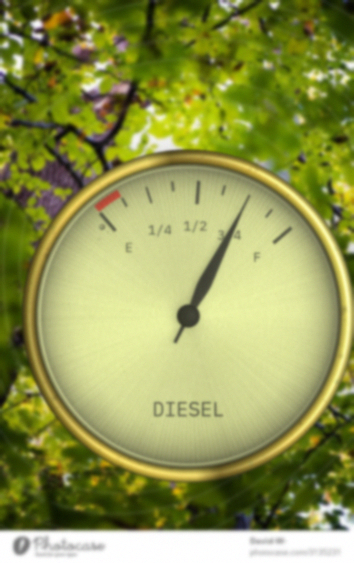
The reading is 0.75
